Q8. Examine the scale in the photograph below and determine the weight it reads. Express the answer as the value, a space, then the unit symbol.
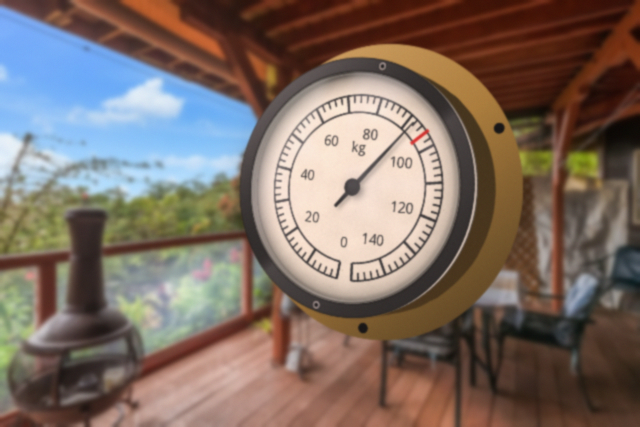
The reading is 92 kg
